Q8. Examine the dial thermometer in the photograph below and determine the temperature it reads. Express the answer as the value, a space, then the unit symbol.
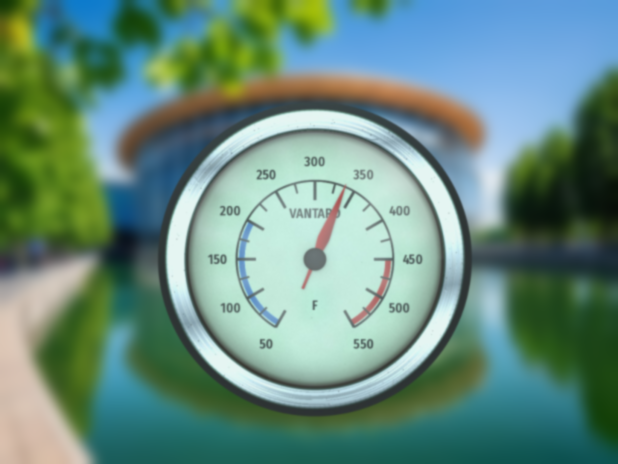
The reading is 337.5 °F
